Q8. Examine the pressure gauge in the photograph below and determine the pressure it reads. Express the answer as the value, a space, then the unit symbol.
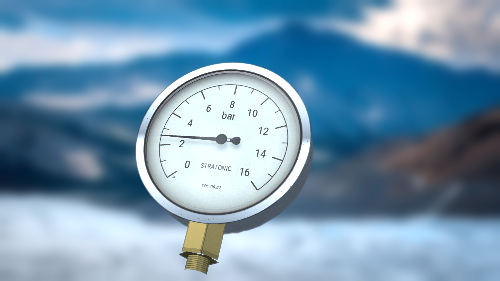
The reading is 2.5 bar
